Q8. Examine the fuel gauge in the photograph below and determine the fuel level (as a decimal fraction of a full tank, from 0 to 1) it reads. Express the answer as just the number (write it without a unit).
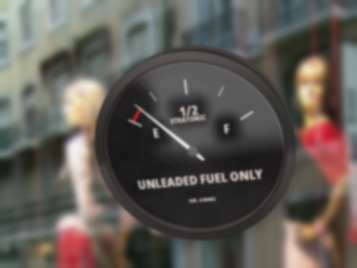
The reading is 0.125
